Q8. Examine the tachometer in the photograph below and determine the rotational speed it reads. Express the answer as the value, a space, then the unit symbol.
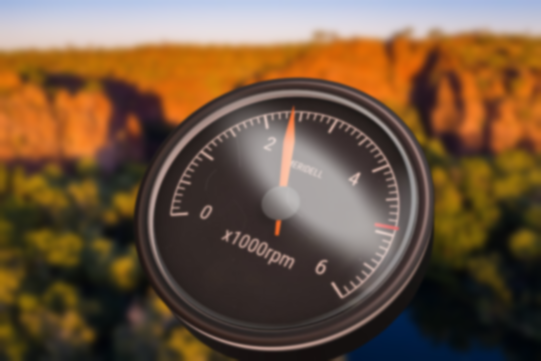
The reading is 2400 rpm
